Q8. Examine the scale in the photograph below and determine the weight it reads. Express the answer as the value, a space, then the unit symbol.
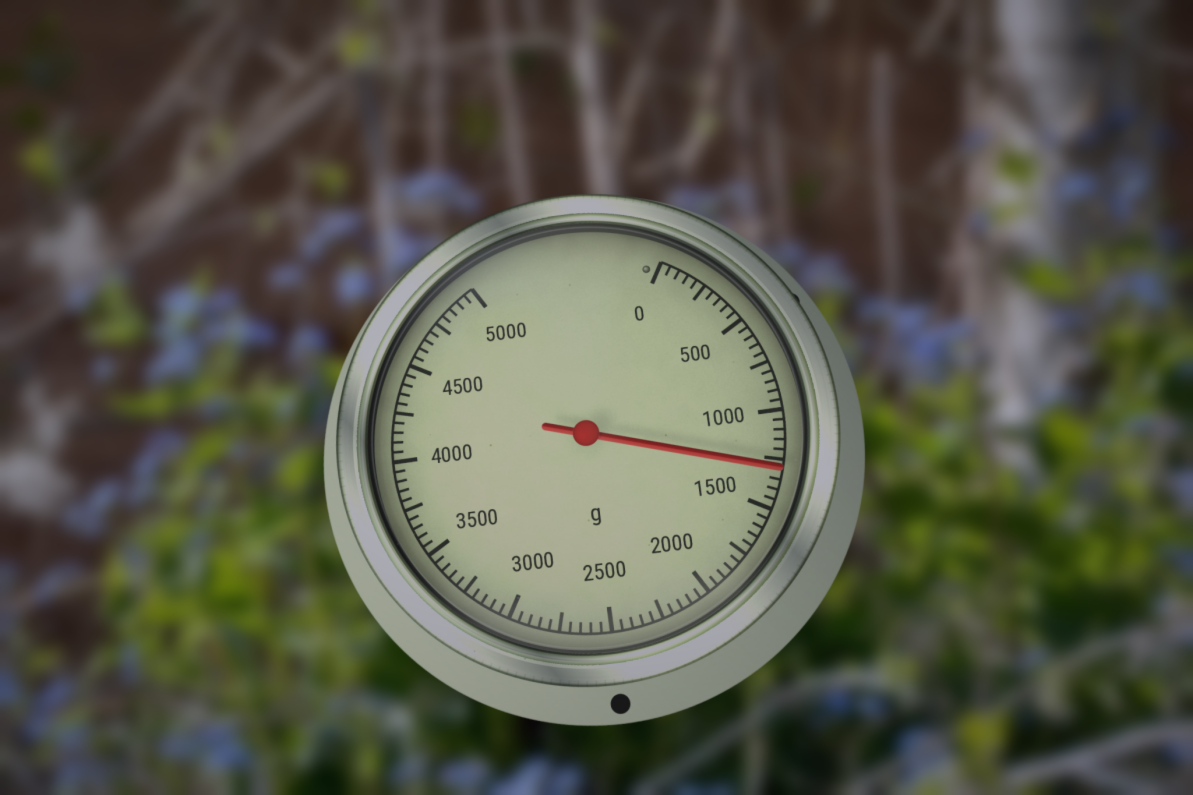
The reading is 1300 g
